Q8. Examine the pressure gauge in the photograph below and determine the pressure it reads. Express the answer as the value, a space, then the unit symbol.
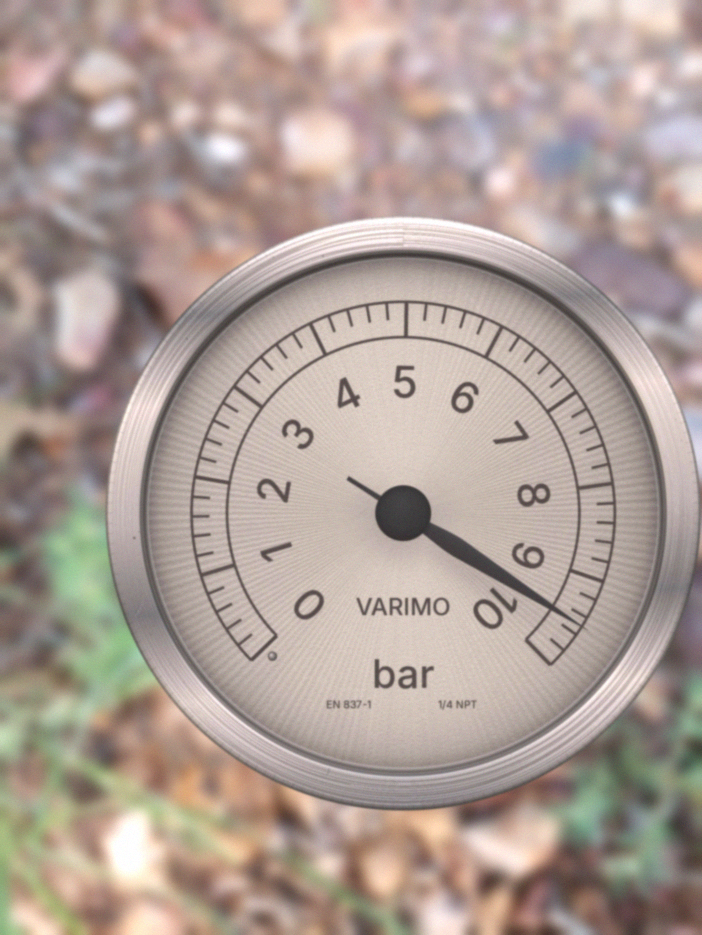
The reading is 9.5 bar
